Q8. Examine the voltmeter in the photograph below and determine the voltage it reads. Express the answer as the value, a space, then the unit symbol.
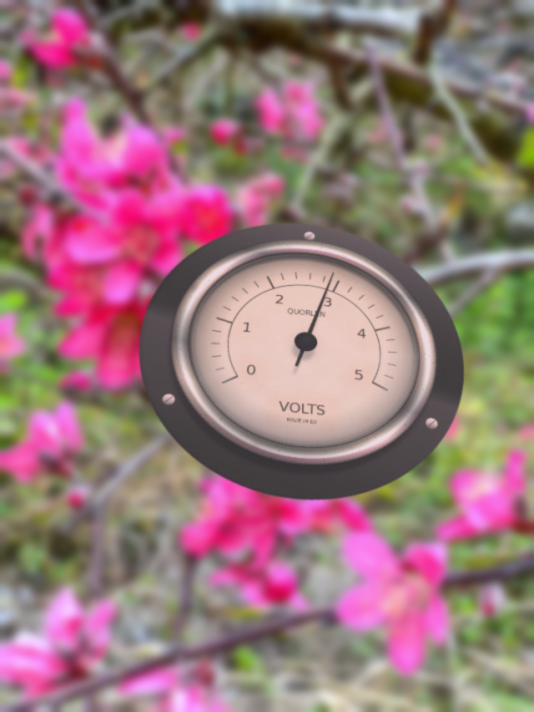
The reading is 2.9 V
